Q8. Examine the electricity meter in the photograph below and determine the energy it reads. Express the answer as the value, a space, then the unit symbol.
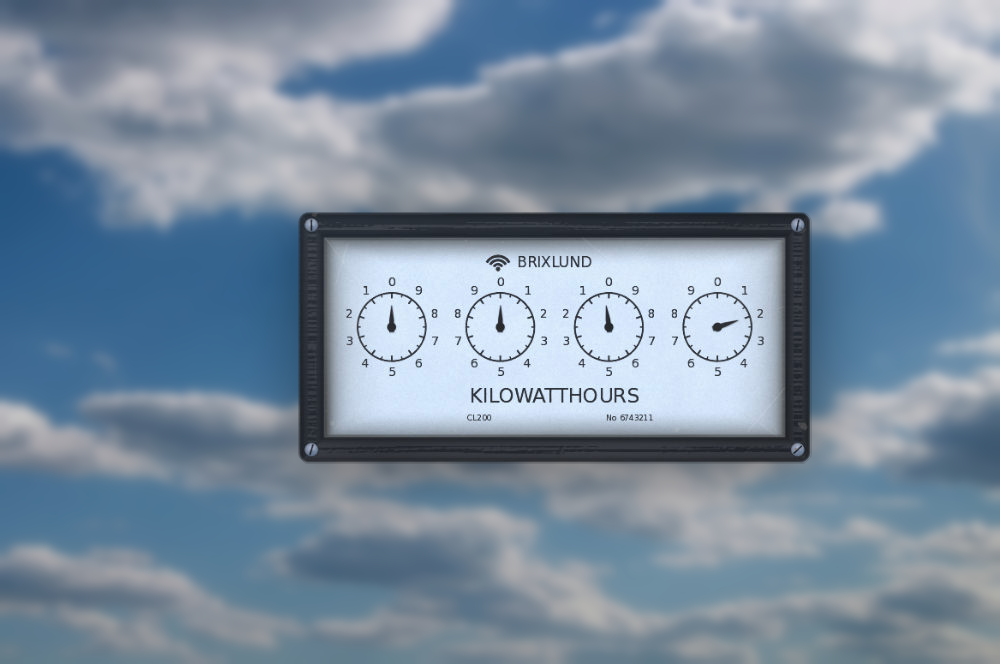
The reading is 2 kWh
